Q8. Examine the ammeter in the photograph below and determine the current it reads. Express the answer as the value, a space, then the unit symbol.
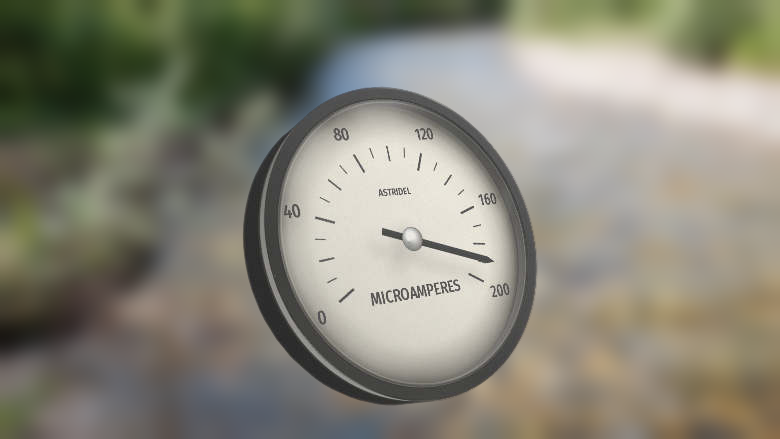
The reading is 190 µA
